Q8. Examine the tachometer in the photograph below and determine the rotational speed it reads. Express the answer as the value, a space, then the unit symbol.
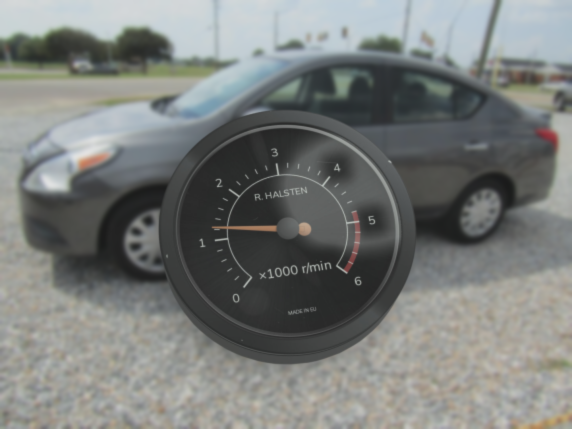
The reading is 1200 rpm
